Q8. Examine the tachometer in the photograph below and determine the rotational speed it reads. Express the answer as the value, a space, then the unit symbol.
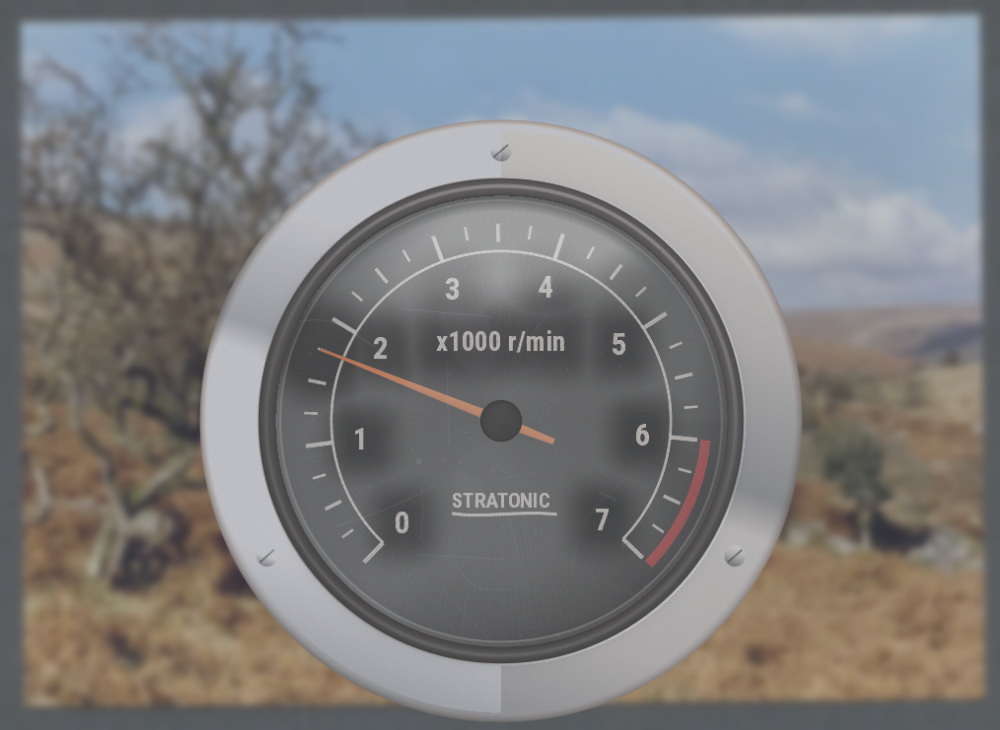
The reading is 1750 rpm
